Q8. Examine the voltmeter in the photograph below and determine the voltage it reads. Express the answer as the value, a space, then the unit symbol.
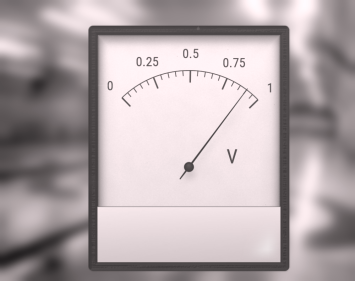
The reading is 0.9 V
